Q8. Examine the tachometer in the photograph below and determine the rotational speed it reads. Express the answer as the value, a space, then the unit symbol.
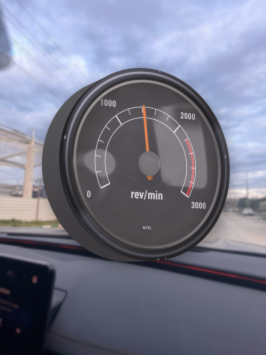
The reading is 1400 rpm
